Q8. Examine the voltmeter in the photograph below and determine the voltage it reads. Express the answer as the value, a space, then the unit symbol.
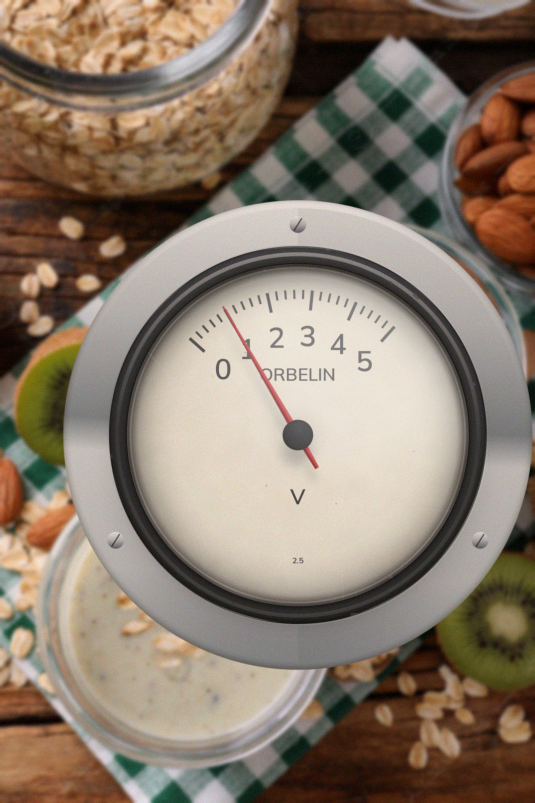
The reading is 1 V
